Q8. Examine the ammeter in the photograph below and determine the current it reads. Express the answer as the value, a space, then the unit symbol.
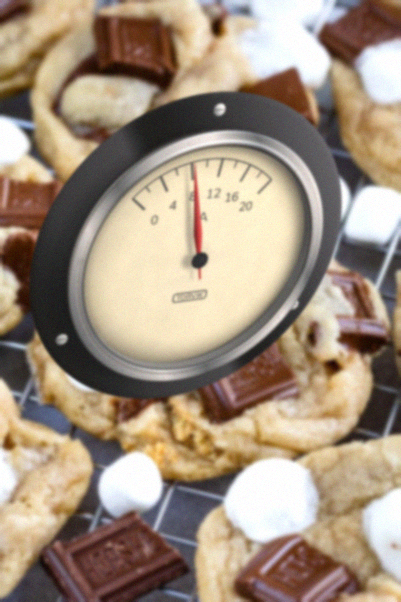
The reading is 8 A
